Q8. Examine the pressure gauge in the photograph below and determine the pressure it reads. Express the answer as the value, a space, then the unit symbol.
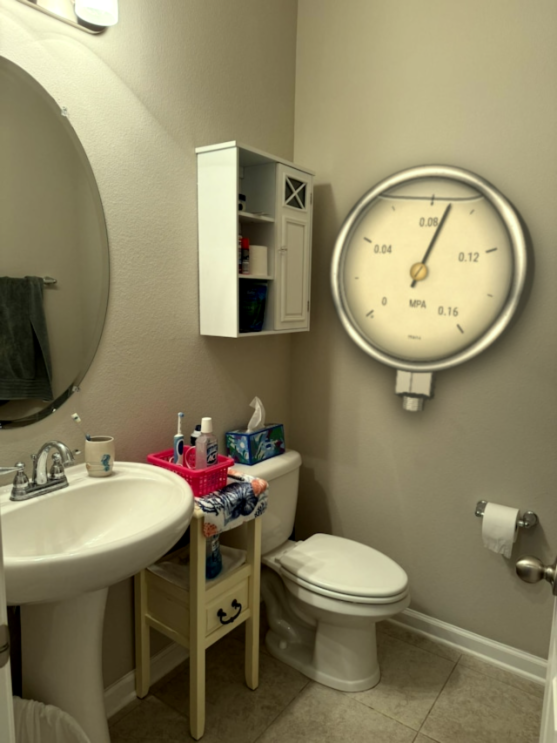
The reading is 0.09 MPa
